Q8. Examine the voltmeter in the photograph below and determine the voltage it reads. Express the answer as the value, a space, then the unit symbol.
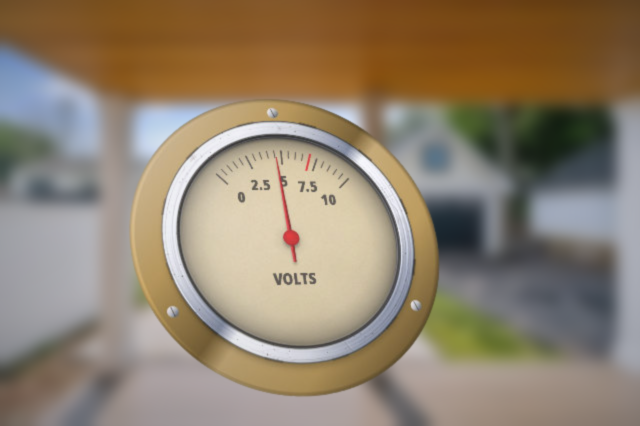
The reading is 4.5 V
